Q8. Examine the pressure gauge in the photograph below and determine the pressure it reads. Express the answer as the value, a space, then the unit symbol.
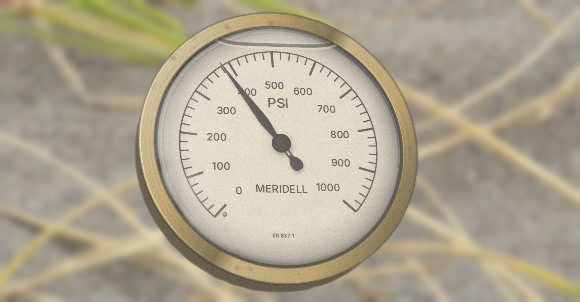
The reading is 380 psi
